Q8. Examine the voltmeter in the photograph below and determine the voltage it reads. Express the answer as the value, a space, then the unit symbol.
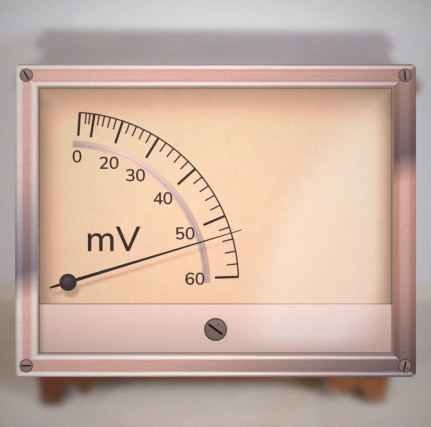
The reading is 53 mV
